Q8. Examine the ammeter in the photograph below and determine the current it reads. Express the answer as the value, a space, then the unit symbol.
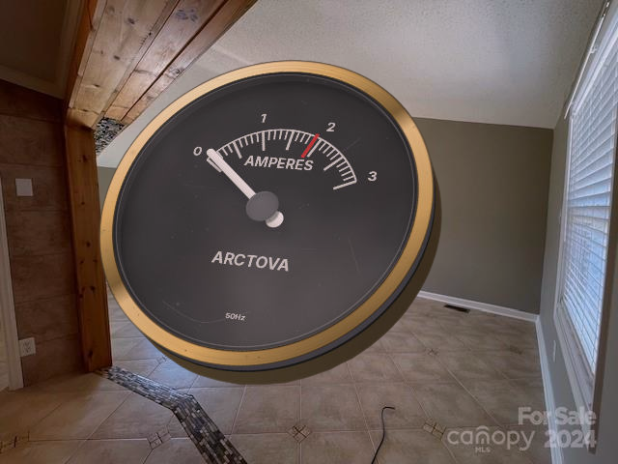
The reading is 0.1 A
